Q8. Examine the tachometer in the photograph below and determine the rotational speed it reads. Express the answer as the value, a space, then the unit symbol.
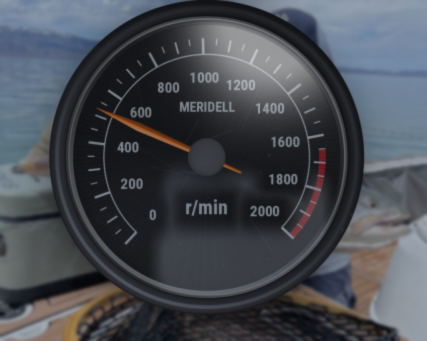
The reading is 525 rpm
